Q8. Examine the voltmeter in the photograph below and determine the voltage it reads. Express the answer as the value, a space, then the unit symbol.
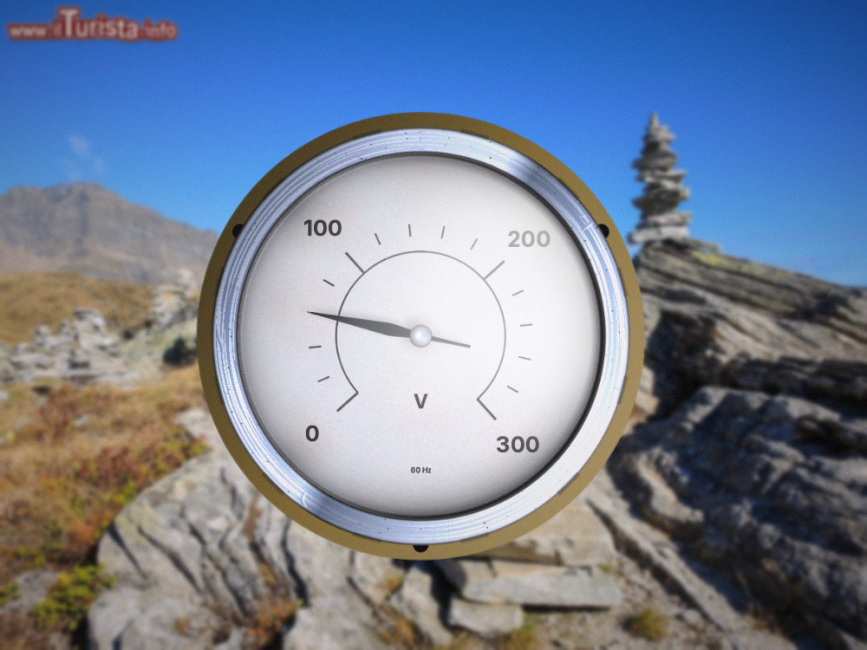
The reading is 60 V
